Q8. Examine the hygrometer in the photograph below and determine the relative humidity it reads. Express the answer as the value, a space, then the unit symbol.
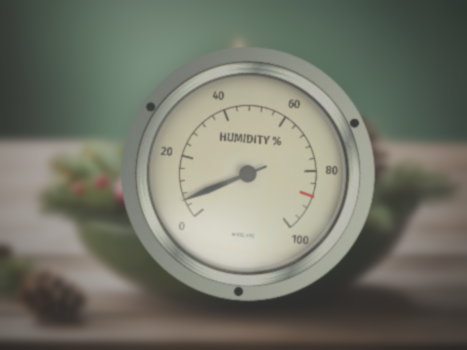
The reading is 6 %
